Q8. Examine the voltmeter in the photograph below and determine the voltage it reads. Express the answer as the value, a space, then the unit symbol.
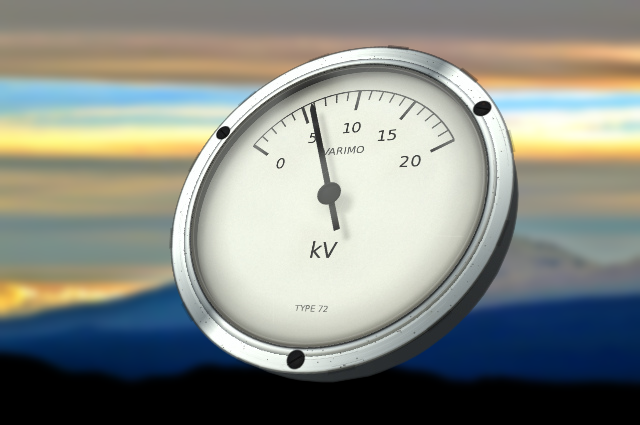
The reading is 6 kV
